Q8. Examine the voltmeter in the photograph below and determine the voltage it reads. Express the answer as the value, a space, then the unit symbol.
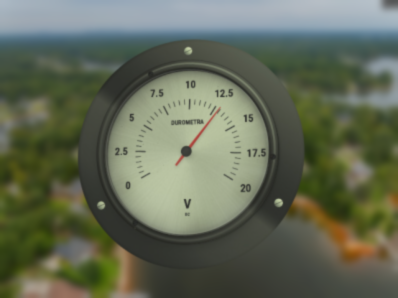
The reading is 13 V
